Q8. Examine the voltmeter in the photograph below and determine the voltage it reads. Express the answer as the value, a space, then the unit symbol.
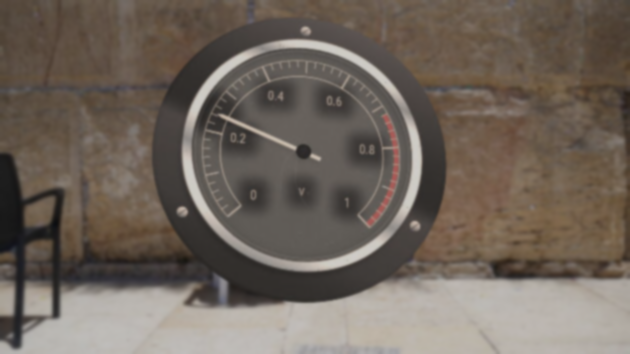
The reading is 0.24 V
